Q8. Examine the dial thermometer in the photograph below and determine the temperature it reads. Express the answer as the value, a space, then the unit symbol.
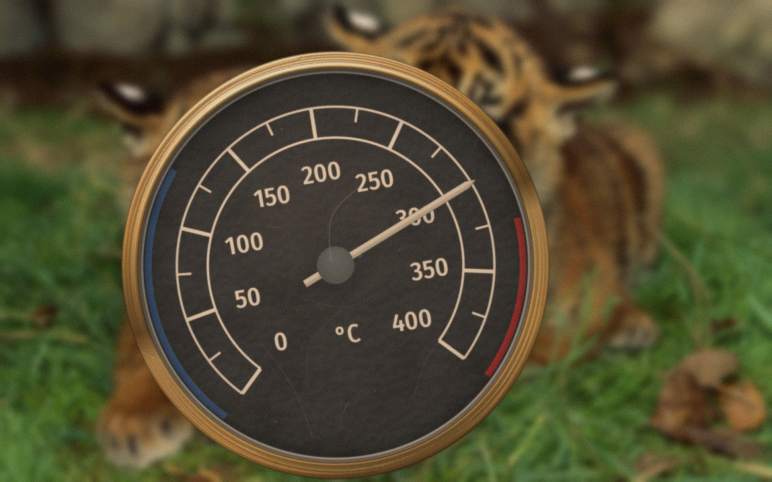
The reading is 300 °C
